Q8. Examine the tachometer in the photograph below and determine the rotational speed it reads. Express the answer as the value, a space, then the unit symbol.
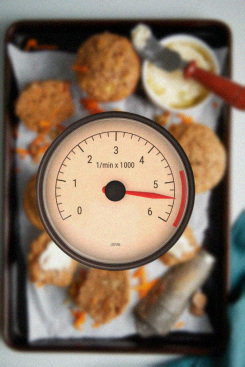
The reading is 5400 rpm
